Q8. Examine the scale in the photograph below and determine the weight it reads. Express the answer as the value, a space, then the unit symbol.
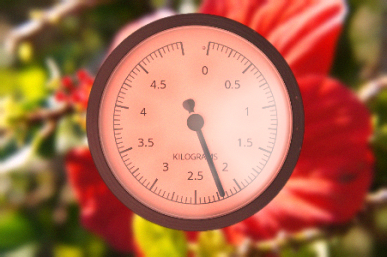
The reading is 2.2 kg
